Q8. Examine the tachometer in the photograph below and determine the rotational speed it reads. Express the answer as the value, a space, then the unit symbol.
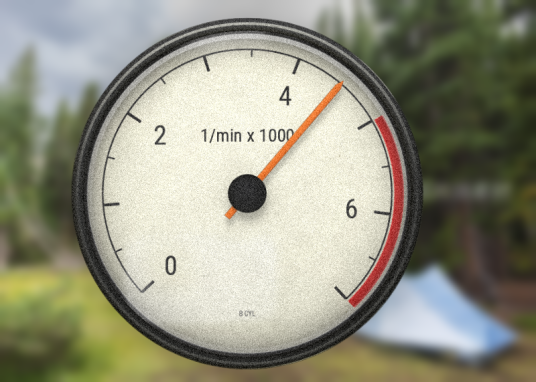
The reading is 4500 rpm
